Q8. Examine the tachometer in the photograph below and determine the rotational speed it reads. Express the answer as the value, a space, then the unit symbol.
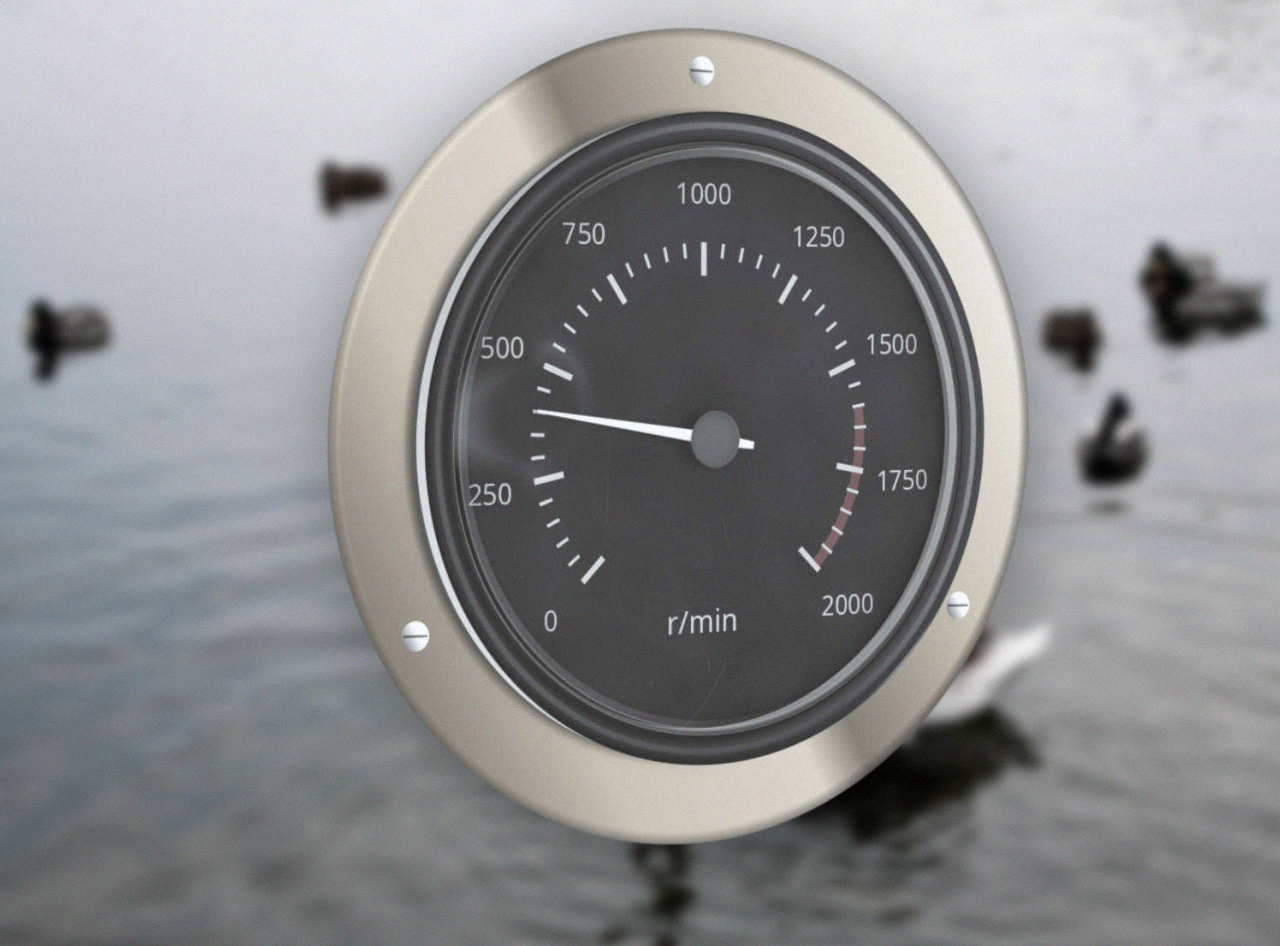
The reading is 400 rpm
